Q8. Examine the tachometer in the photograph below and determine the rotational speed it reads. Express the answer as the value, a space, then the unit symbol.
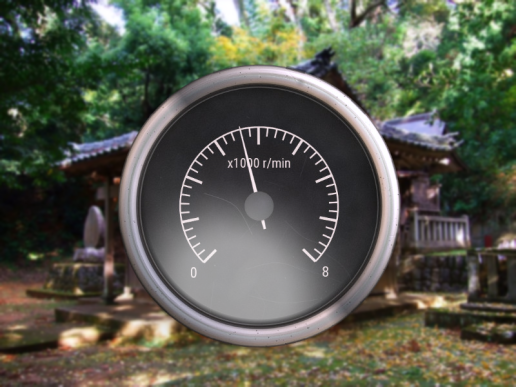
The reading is 3600 rpm
